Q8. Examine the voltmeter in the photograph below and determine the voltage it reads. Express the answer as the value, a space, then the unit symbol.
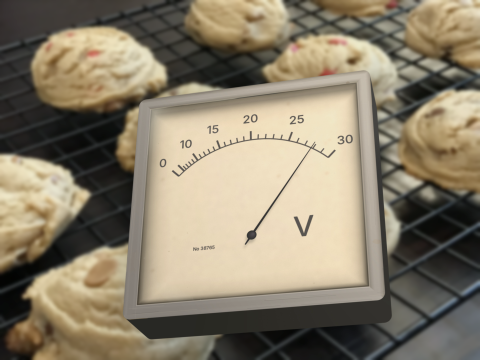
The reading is 28 V
